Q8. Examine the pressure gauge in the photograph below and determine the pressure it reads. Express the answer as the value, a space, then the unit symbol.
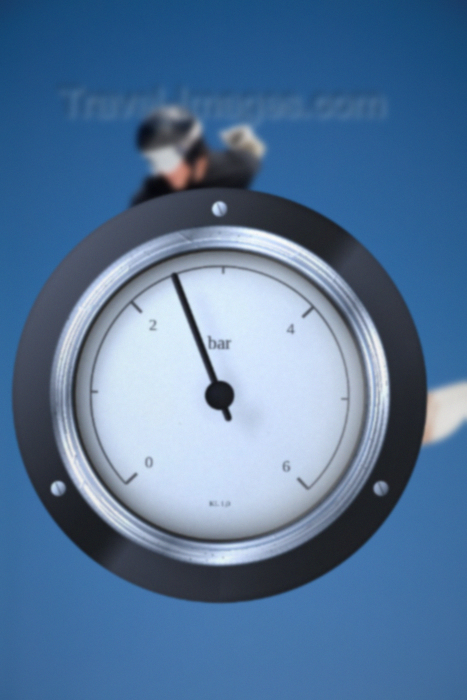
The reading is 2.5 bar
